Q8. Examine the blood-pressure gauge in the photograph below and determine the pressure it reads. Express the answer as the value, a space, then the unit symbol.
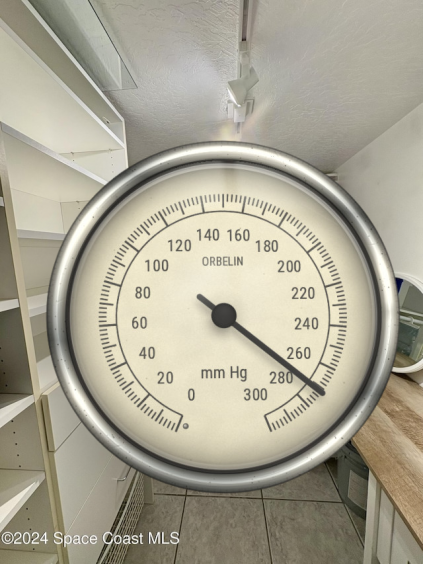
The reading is 272 mmHg
